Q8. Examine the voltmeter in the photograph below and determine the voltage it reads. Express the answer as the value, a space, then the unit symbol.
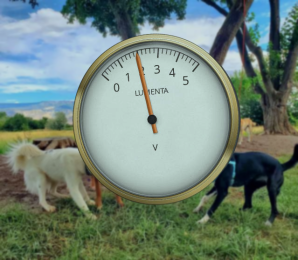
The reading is 2 V
